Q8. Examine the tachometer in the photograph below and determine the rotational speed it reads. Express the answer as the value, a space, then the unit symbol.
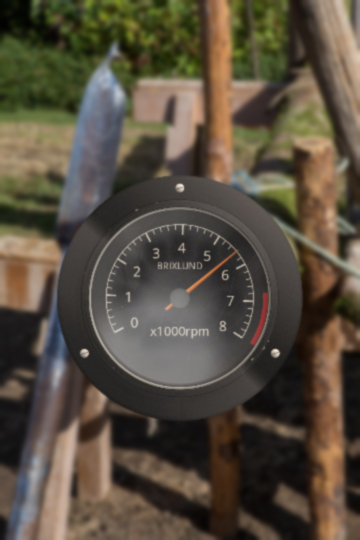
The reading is 5600 rpm
